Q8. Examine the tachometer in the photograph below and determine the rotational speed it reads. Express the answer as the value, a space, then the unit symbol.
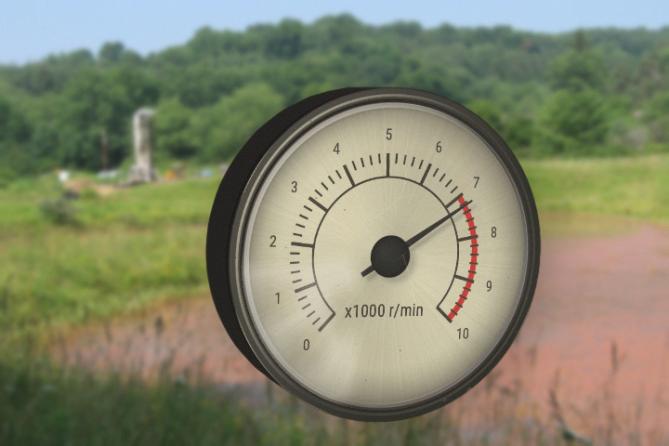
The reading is 7200 rpm
